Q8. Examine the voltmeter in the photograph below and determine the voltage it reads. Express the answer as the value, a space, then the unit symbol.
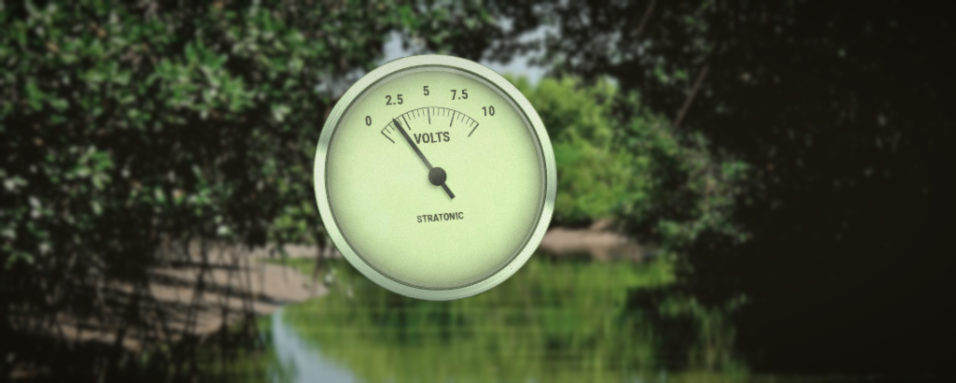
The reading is 1.5 V
